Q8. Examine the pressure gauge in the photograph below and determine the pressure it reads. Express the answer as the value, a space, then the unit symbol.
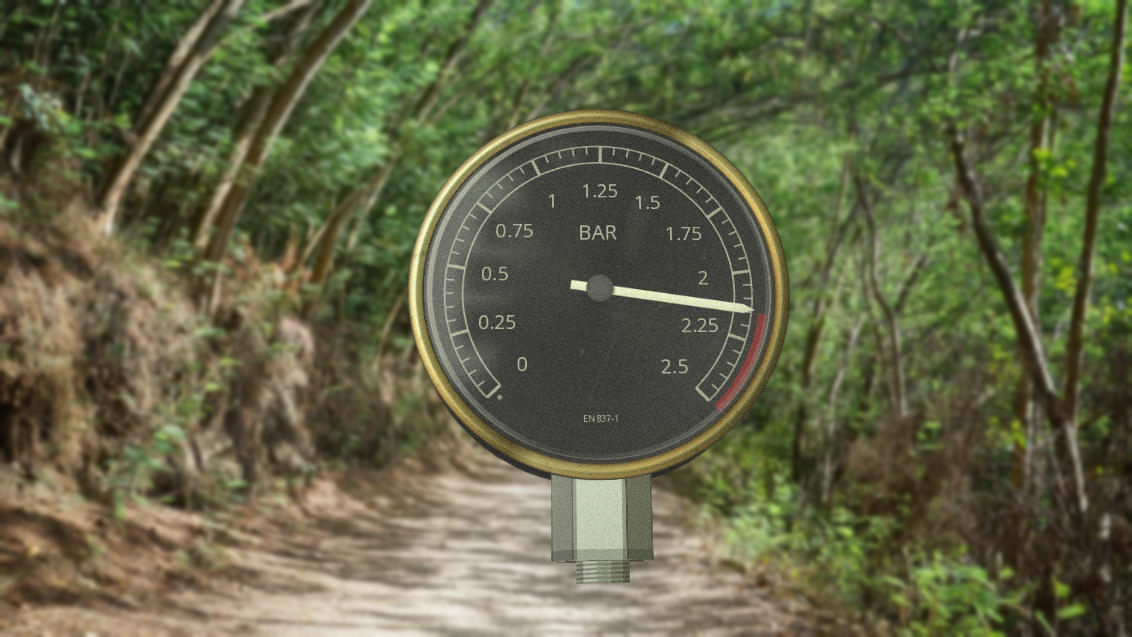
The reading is 2.15 bar
